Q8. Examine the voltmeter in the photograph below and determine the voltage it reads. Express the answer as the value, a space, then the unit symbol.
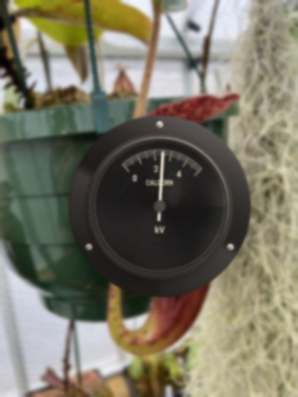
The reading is 2.5 kV
